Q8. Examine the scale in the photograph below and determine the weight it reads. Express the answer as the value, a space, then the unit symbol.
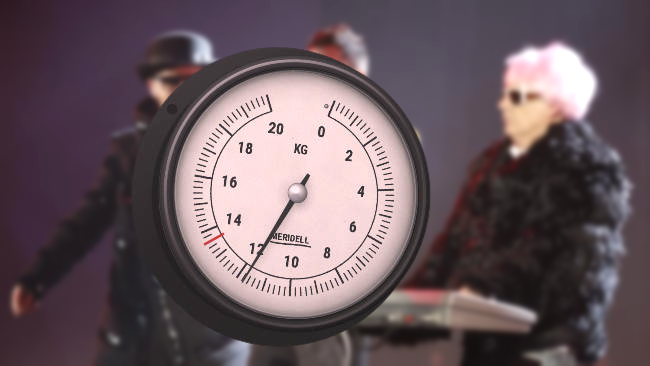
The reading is 11.8 kg
